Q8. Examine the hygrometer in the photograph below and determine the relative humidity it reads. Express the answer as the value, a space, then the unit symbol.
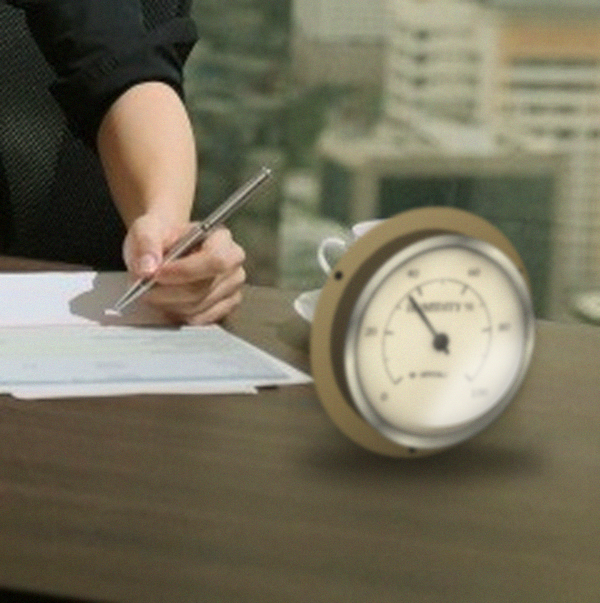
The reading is 35 %
